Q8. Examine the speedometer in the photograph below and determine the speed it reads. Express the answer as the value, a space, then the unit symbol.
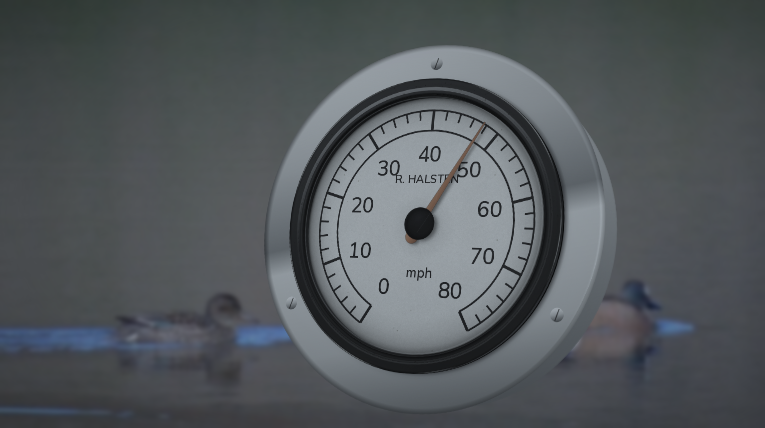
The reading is 48 mph
